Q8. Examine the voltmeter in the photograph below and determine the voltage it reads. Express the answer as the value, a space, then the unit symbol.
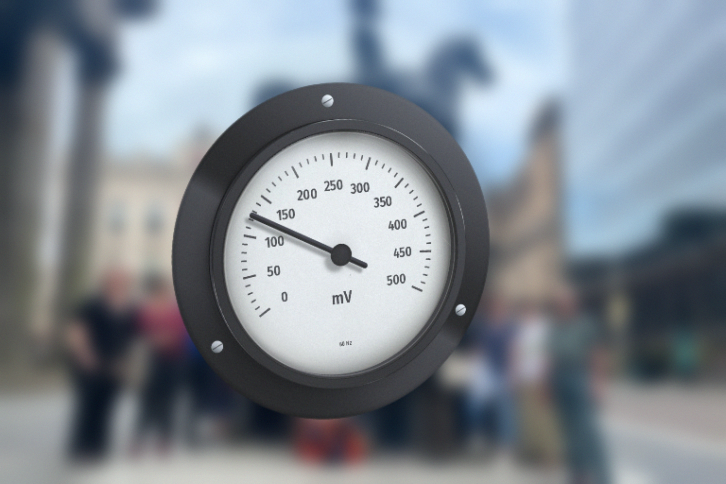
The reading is 125 mV
